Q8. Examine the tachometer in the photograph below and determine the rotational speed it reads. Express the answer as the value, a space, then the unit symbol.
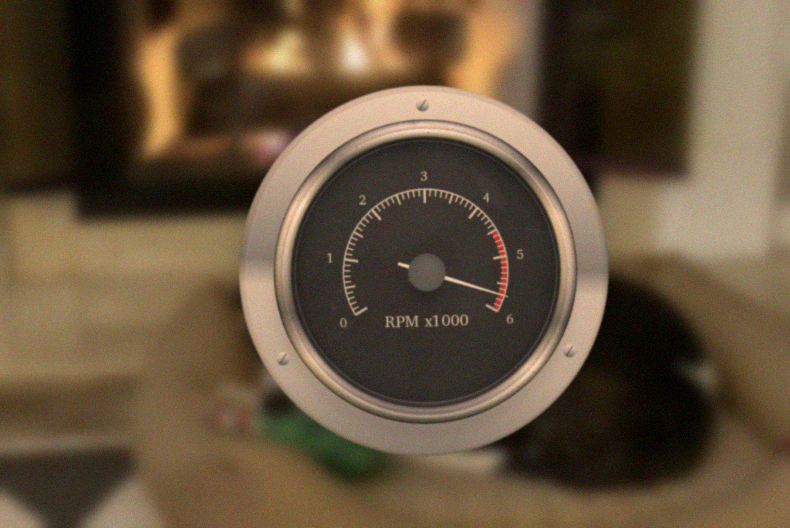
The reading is 5700 rpm
